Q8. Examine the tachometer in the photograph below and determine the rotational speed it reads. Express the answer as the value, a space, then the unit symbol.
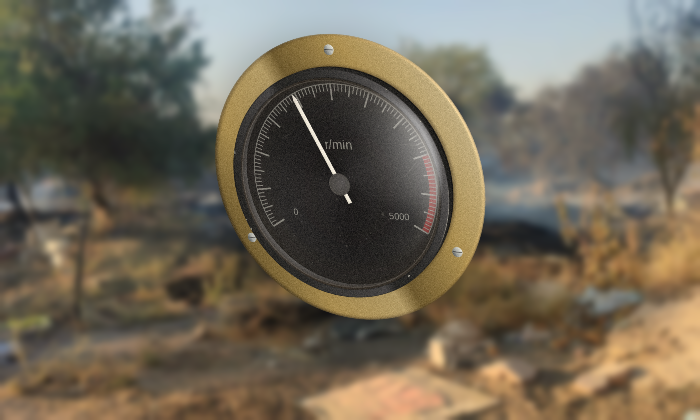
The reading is 2000 rpm
